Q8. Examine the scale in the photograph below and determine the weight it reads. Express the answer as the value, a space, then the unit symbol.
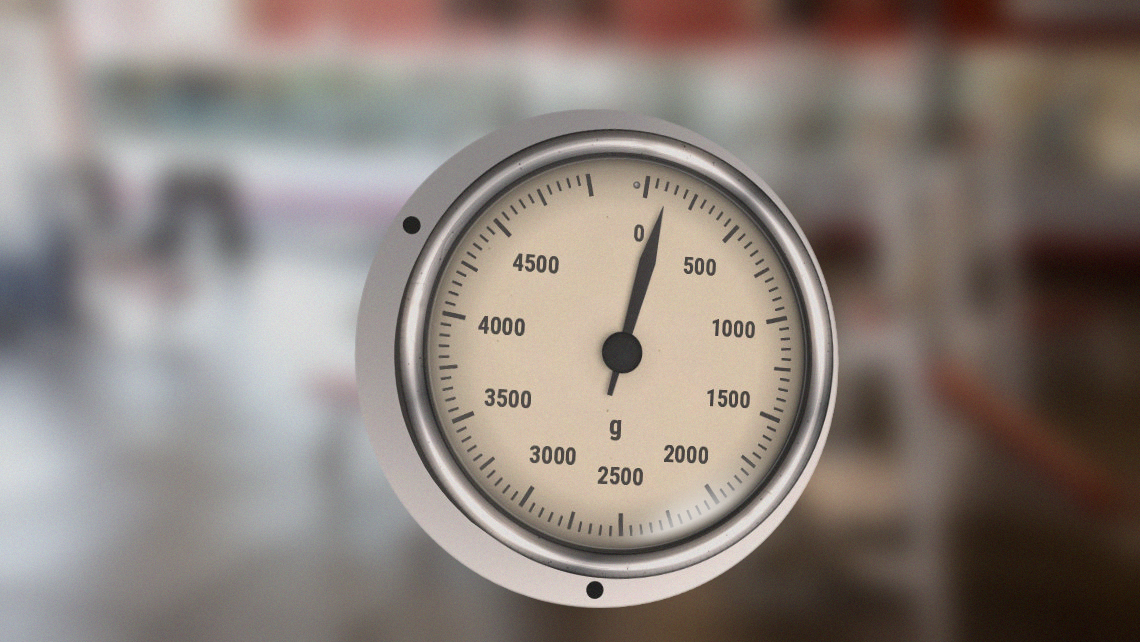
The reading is 100 g
